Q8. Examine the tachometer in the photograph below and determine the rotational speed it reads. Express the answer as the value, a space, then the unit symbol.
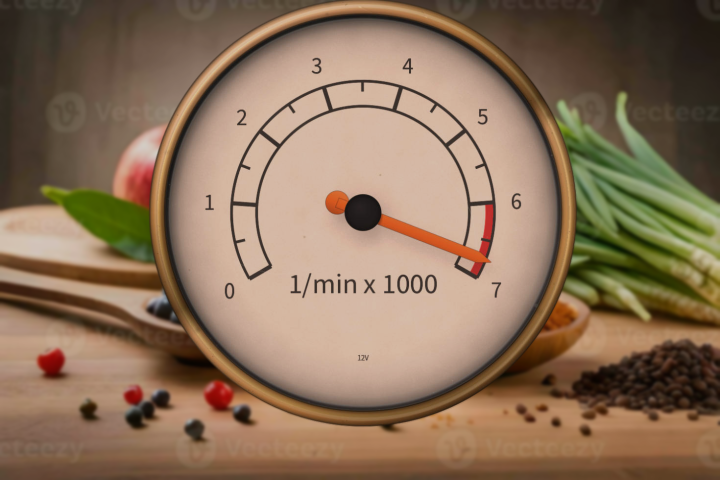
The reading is 6750 rpm
